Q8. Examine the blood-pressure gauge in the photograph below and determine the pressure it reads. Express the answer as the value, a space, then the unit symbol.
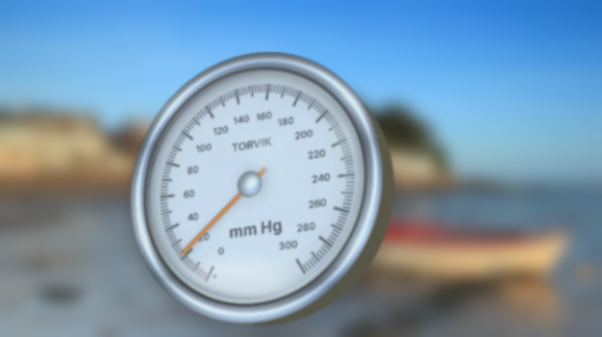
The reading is 20 mmHg
